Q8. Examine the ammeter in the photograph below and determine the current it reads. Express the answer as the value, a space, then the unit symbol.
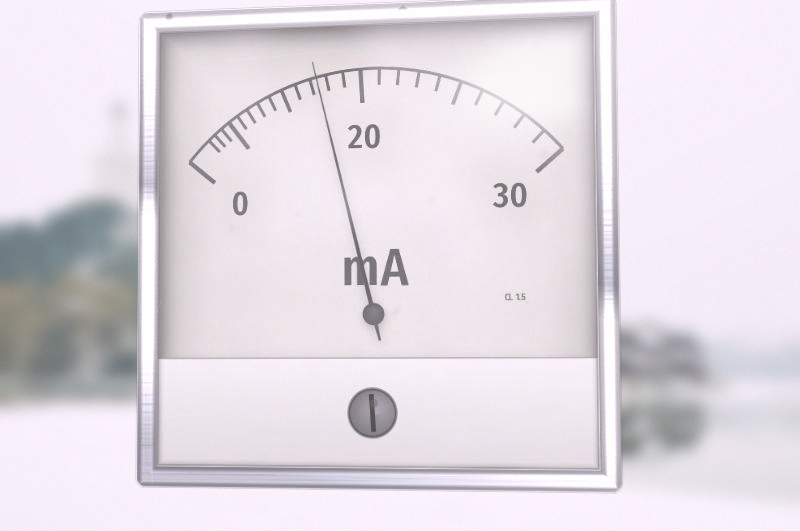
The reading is 17.5 mA
